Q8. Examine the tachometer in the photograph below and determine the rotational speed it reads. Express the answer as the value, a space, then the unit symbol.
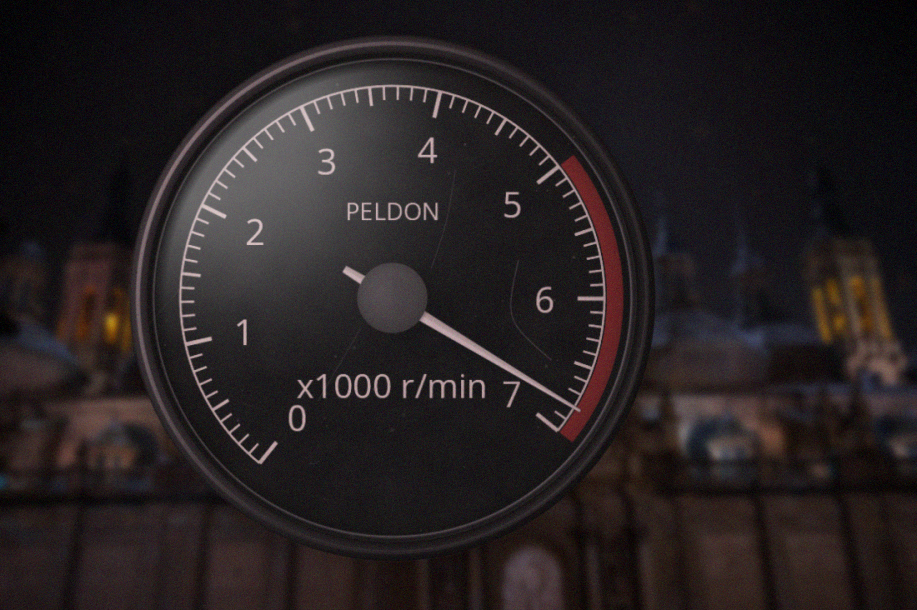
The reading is 6800 rpm
